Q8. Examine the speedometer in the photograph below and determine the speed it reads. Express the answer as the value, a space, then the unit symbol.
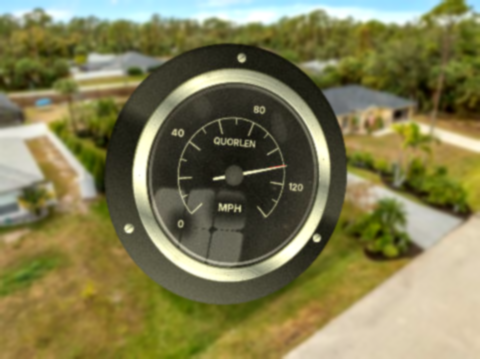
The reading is 110 mph
